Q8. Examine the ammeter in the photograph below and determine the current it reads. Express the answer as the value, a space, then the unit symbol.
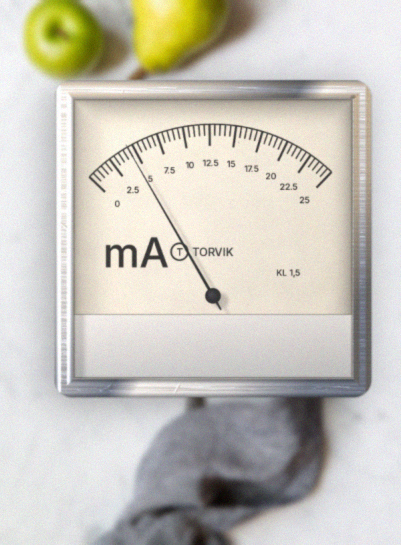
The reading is 4.5 mA
